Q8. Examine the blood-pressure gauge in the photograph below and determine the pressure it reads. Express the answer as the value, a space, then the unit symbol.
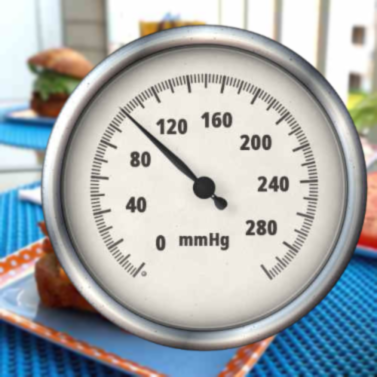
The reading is 100 mmHg
